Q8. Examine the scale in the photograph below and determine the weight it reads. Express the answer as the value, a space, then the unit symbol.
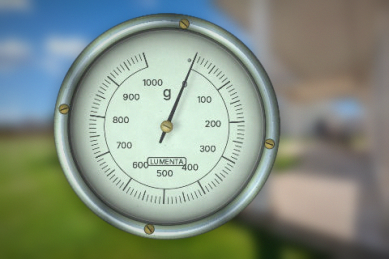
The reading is 0 g
